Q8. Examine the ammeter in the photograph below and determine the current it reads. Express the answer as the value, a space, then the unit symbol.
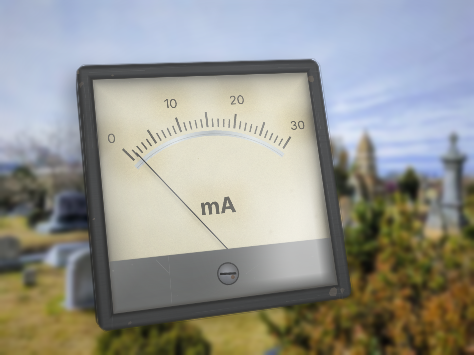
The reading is 1 mA
